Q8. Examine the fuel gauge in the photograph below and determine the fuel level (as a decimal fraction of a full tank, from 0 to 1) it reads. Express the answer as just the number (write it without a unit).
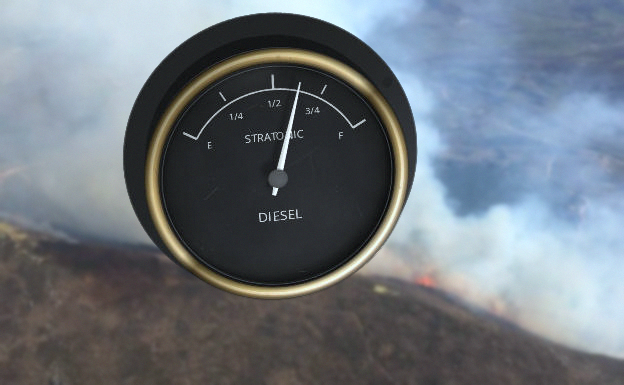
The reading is 0.625
